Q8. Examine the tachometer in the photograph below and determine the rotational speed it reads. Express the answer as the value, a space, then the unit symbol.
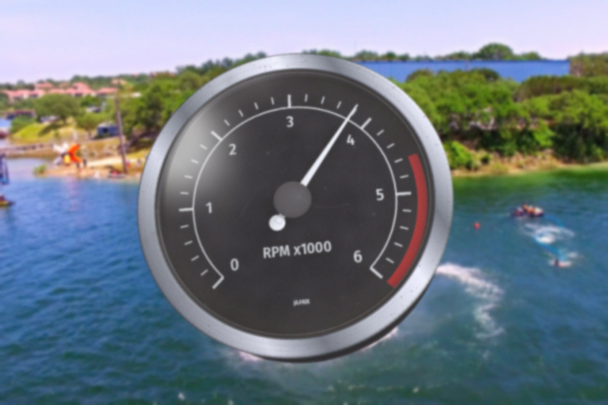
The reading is 3800 rpm
